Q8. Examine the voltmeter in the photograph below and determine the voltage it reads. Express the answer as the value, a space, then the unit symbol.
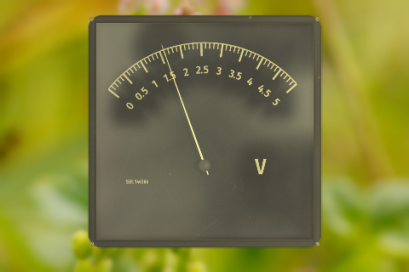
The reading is 1.6 V
